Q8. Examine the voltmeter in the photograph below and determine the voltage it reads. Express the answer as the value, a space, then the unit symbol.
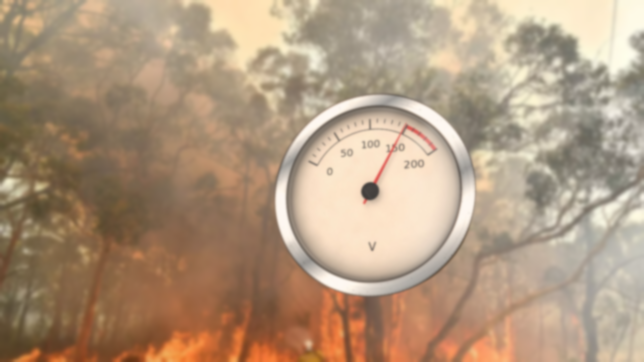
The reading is 150 V
